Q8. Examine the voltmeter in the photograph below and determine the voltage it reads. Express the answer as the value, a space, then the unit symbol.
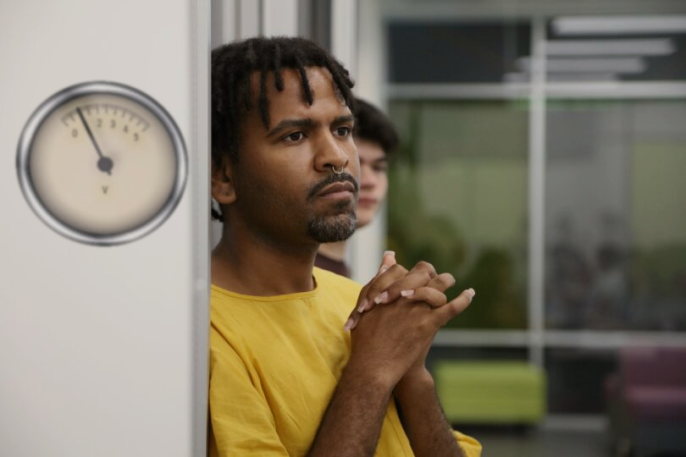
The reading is 1 V
